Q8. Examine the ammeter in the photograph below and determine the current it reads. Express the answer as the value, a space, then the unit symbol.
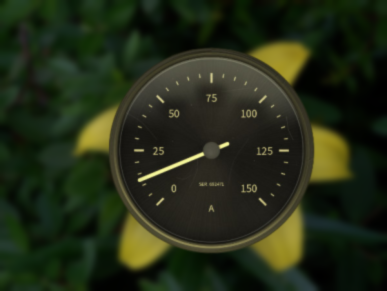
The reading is 12.5 A
